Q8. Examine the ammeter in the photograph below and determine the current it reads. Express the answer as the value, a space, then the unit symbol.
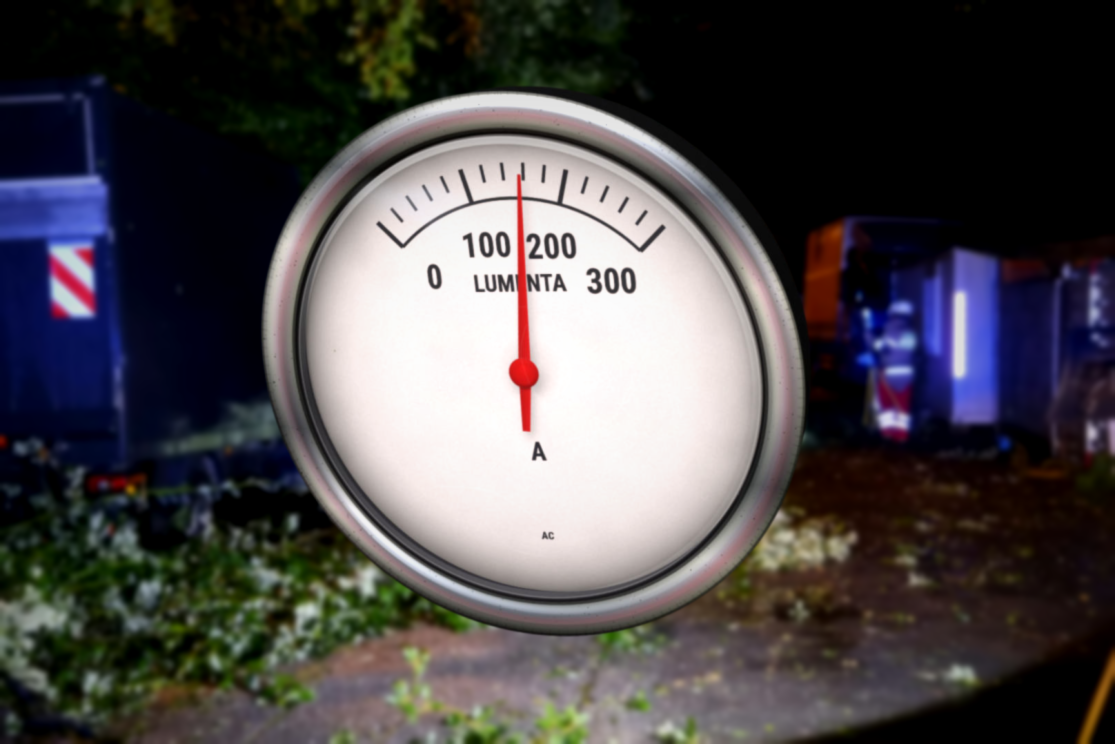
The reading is 160 A
